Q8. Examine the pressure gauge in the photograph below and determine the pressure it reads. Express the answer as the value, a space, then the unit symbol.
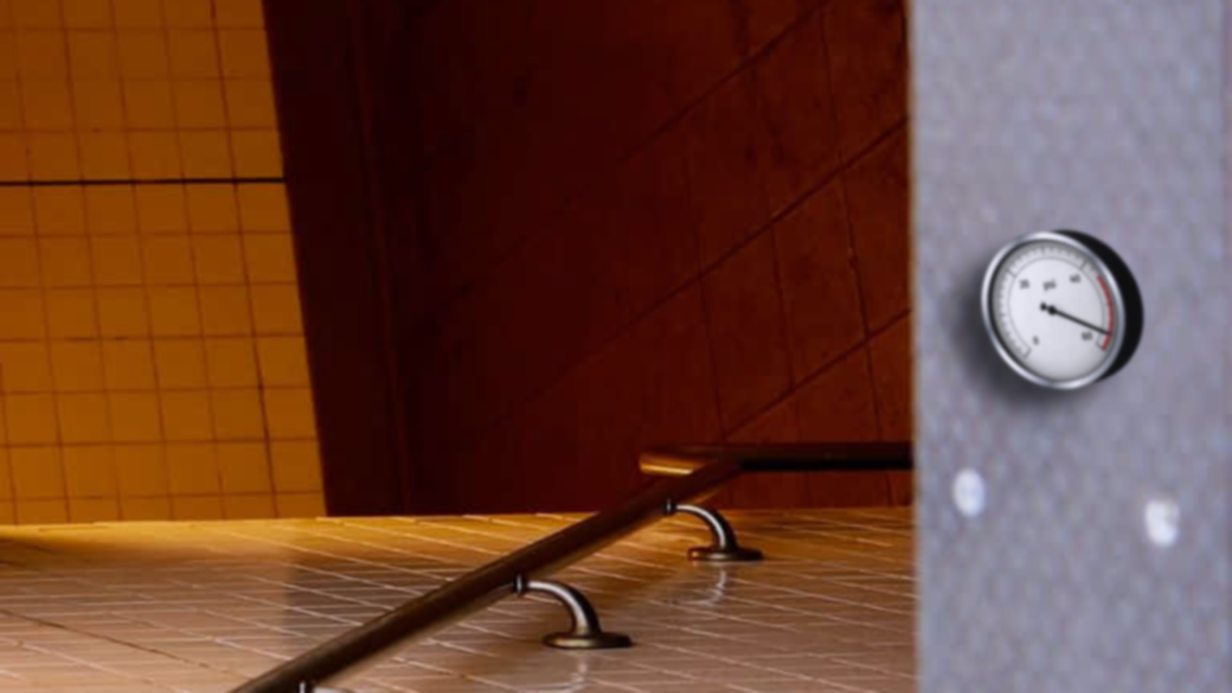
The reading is 56 psi
